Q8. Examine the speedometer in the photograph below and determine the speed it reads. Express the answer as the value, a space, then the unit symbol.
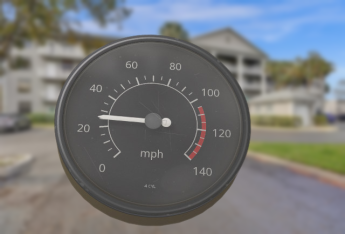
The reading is 25 mph
